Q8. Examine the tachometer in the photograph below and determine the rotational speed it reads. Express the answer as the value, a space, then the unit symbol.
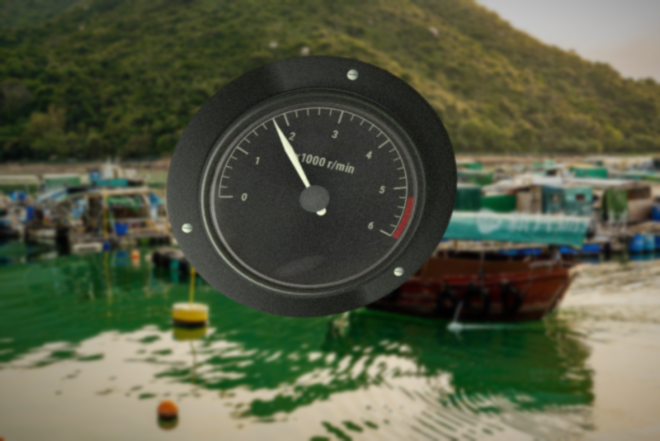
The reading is 1800 rpm
